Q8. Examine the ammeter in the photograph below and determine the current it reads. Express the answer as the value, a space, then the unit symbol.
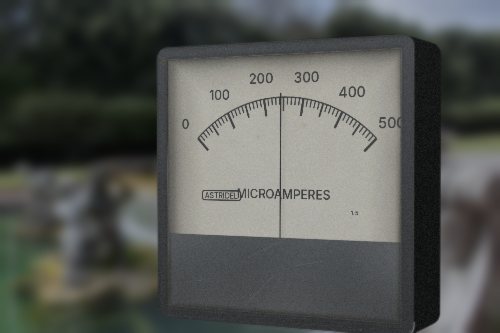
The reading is 250 µA
